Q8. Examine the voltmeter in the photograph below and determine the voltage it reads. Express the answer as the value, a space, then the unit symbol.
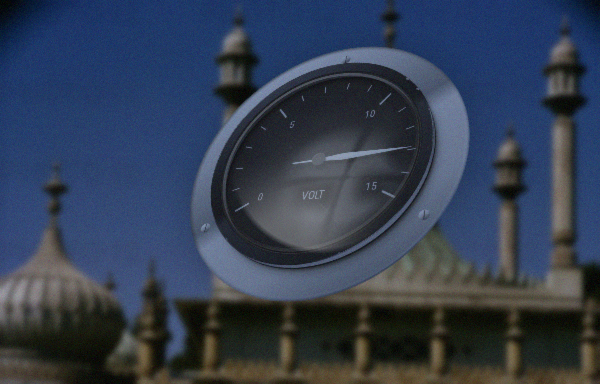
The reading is 13 V
